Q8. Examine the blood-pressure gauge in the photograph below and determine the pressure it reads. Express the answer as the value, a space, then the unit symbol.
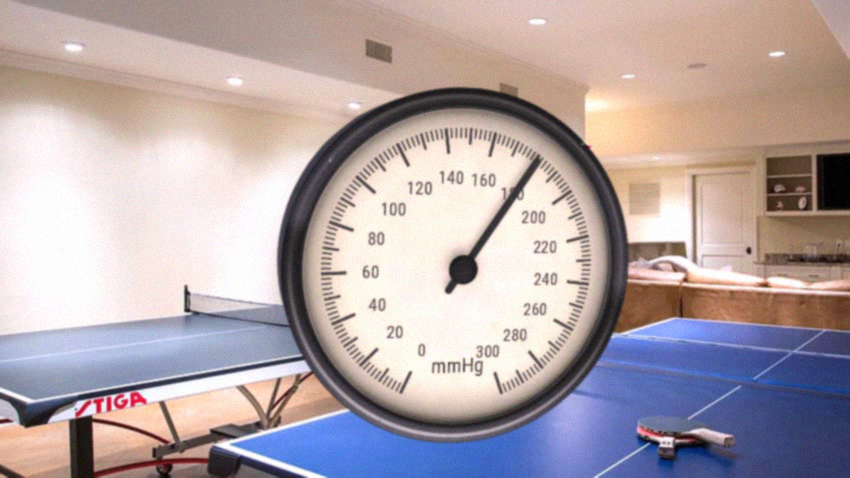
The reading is 180 mmHg
